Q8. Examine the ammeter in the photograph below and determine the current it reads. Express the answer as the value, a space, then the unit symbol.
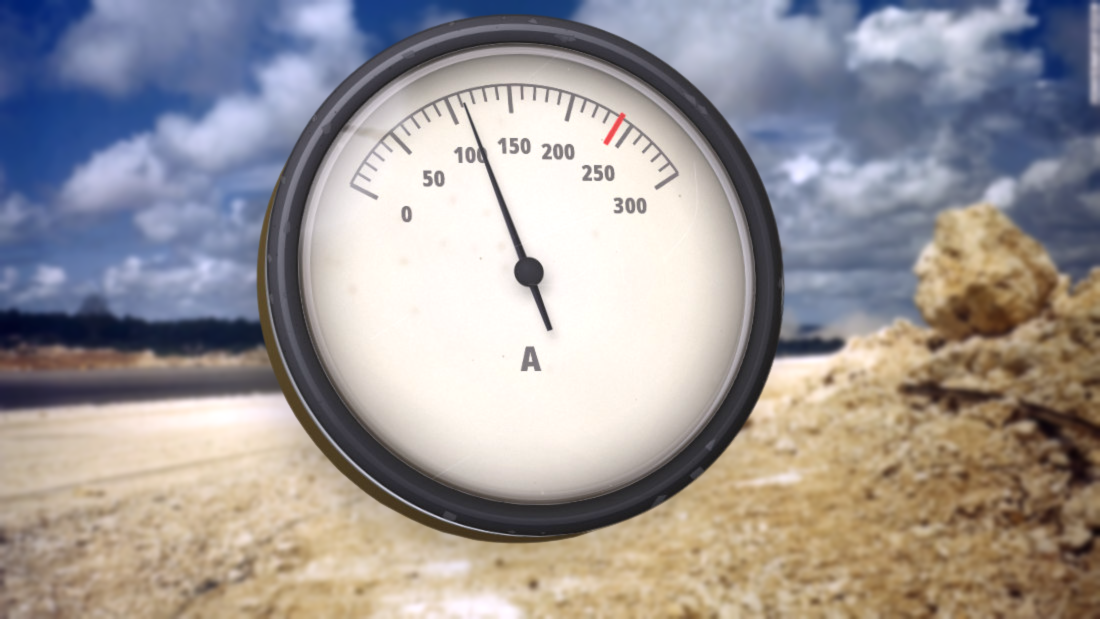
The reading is 110 A
